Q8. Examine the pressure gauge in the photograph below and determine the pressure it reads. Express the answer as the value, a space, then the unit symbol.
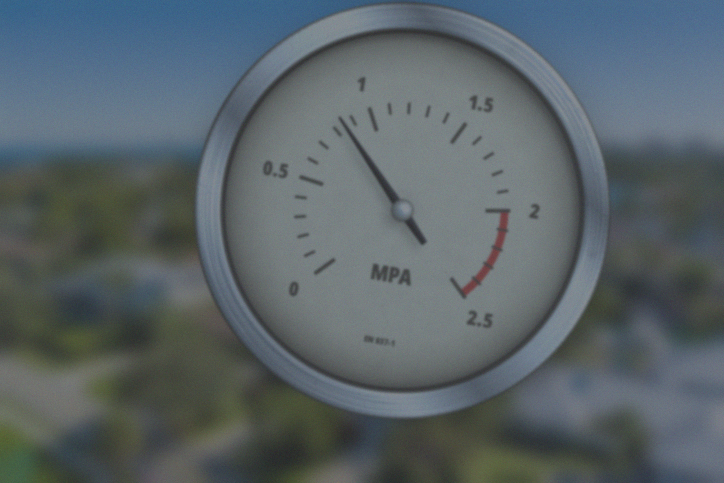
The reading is 0.85 MPa
